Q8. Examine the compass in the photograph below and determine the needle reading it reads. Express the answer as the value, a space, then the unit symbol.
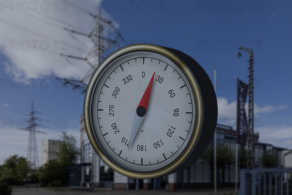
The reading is 20 °
